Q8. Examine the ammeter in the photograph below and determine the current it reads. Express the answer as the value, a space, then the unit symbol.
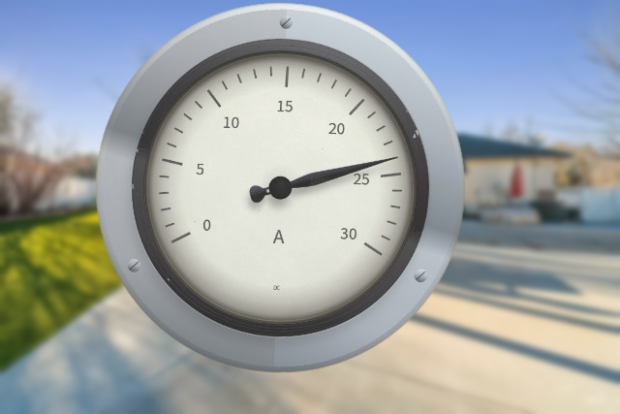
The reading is 24 A
